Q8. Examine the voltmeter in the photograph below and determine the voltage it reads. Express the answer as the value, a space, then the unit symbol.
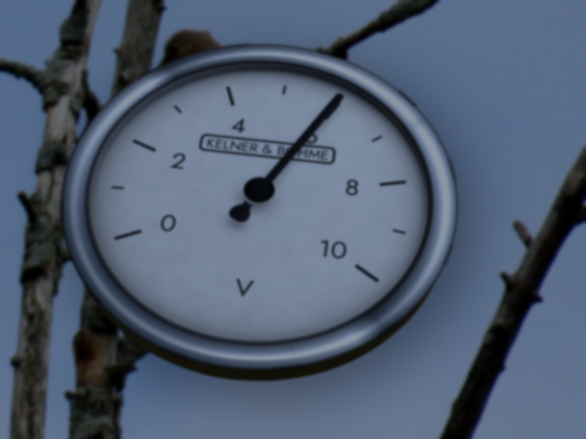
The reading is 6 V
